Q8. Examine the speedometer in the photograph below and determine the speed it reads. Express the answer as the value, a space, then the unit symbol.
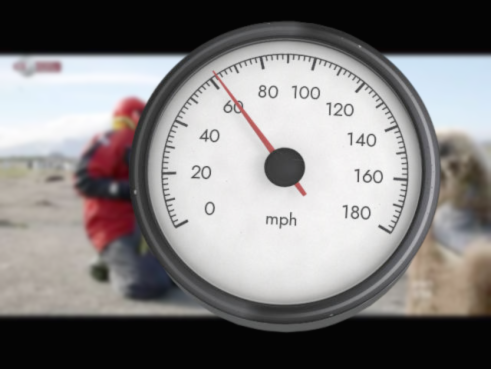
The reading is 62 mph
